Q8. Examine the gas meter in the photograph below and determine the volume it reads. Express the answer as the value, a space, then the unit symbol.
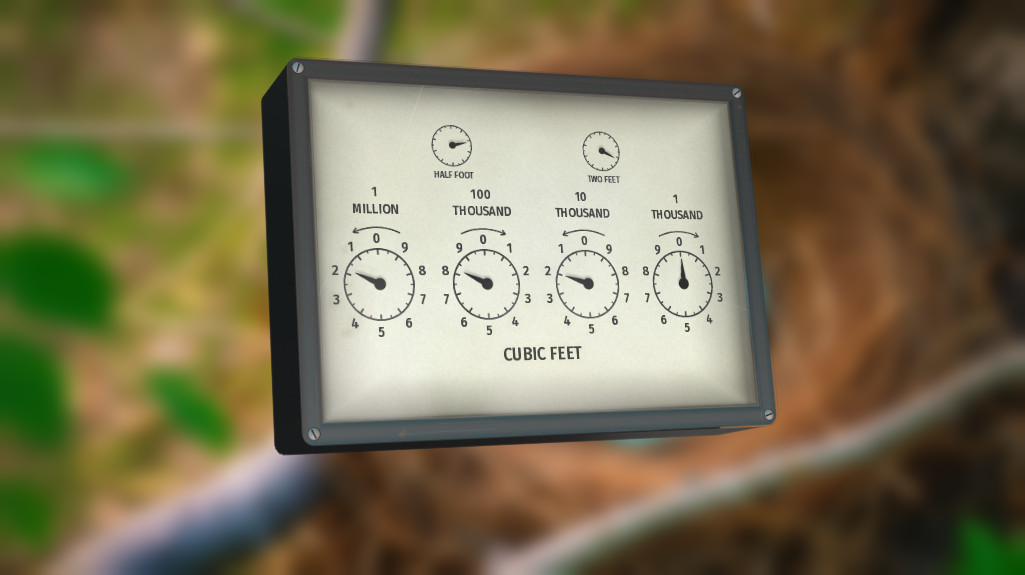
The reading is 182000 ft³
